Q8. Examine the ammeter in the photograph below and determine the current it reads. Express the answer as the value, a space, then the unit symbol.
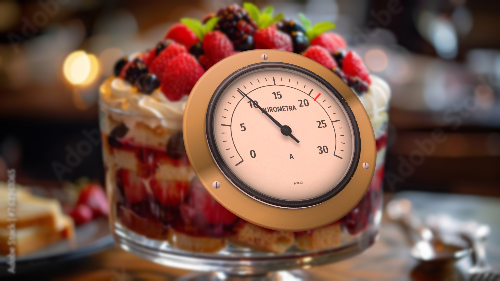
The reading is 10 A
